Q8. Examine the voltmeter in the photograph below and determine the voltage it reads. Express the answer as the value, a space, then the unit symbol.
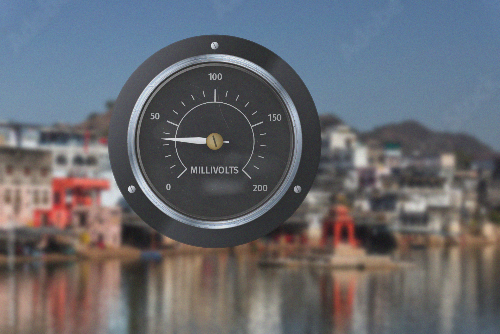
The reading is 35 mV
